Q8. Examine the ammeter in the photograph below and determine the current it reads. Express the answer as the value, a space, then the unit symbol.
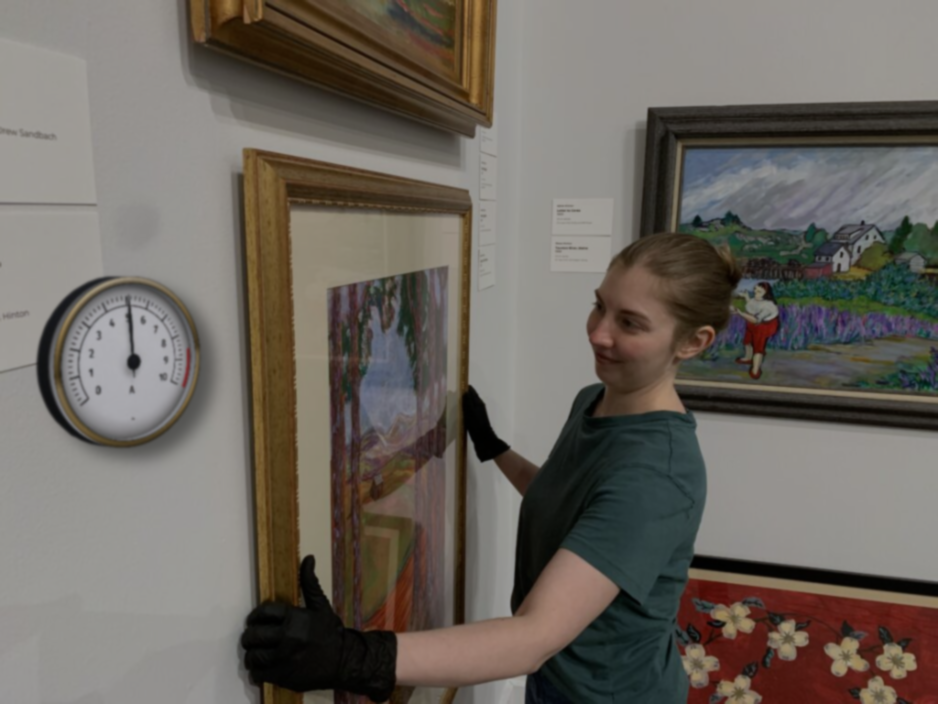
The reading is 5 A
